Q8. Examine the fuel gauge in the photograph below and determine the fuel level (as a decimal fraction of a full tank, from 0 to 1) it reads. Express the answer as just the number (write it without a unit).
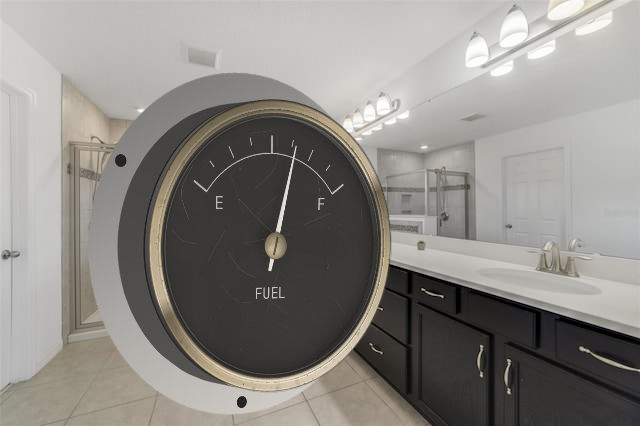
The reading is 0.625
